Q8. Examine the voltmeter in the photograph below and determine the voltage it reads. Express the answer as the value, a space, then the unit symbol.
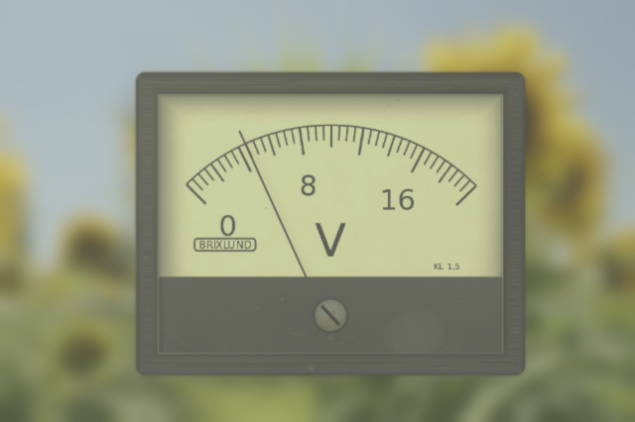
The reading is 4.5 V
